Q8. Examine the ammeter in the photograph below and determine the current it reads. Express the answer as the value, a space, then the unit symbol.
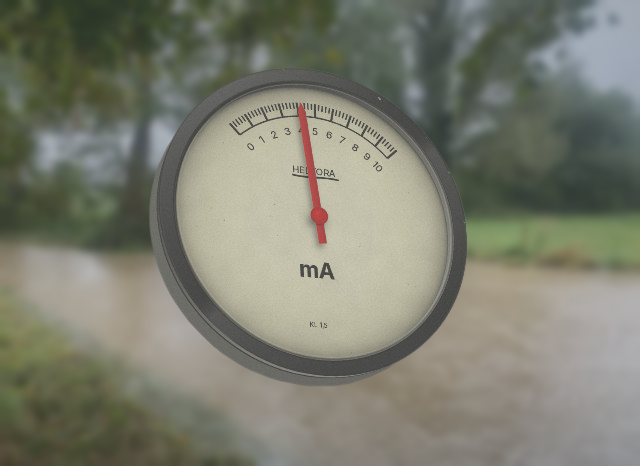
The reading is 4 mA
